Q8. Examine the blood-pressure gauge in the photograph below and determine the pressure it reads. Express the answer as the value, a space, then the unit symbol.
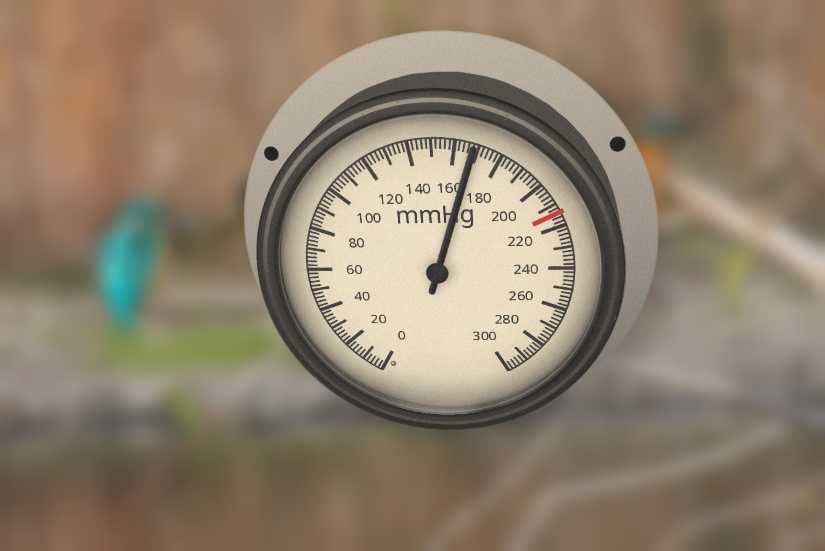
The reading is 168 mmHg
